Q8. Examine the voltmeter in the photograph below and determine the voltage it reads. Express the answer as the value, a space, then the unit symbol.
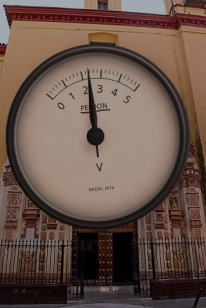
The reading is 2.4 V
